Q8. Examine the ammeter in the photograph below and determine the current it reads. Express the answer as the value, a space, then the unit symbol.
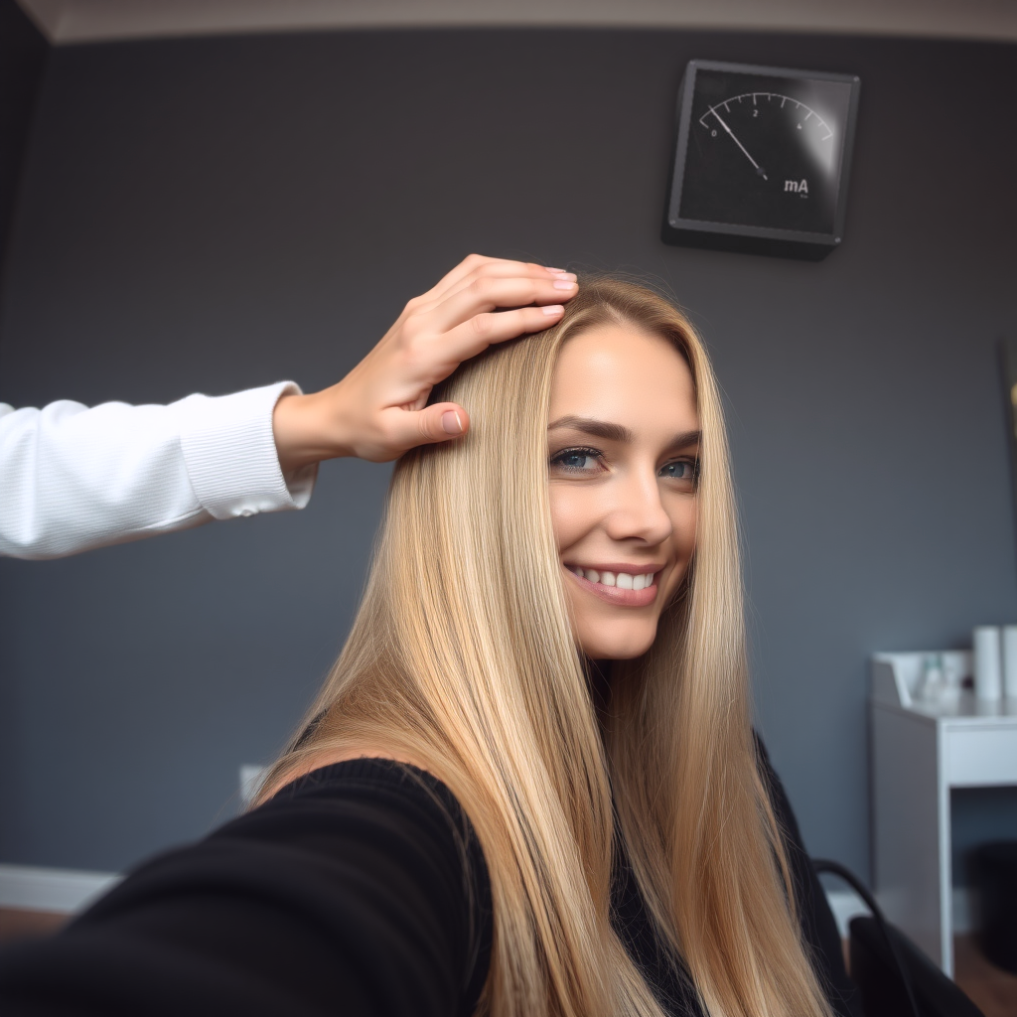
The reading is 0.5 mA
